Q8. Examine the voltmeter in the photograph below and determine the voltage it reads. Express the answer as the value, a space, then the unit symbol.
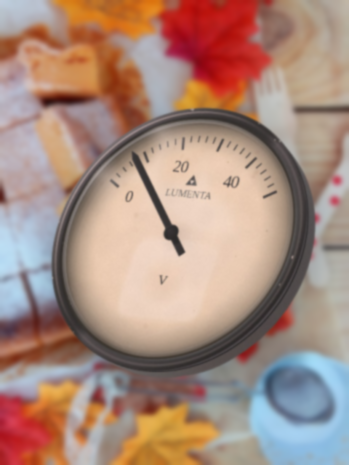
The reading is 8 V
